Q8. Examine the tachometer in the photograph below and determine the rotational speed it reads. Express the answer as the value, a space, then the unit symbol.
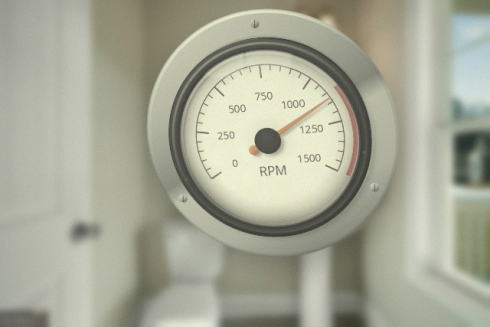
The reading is 1125 rpm
